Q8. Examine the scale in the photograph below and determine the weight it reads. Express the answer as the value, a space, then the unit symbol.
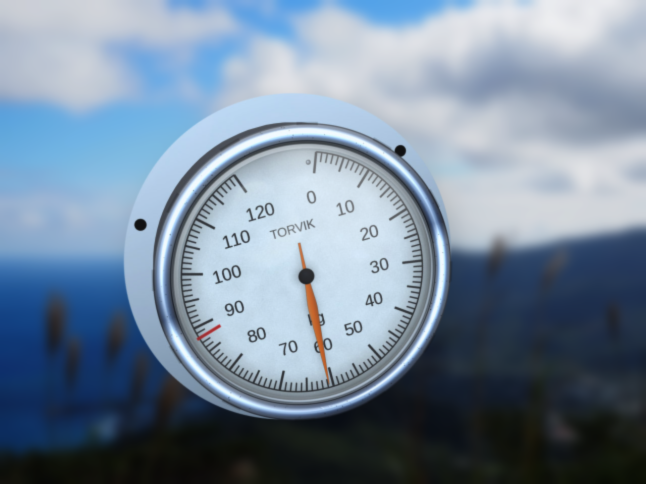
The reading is 61 kg
